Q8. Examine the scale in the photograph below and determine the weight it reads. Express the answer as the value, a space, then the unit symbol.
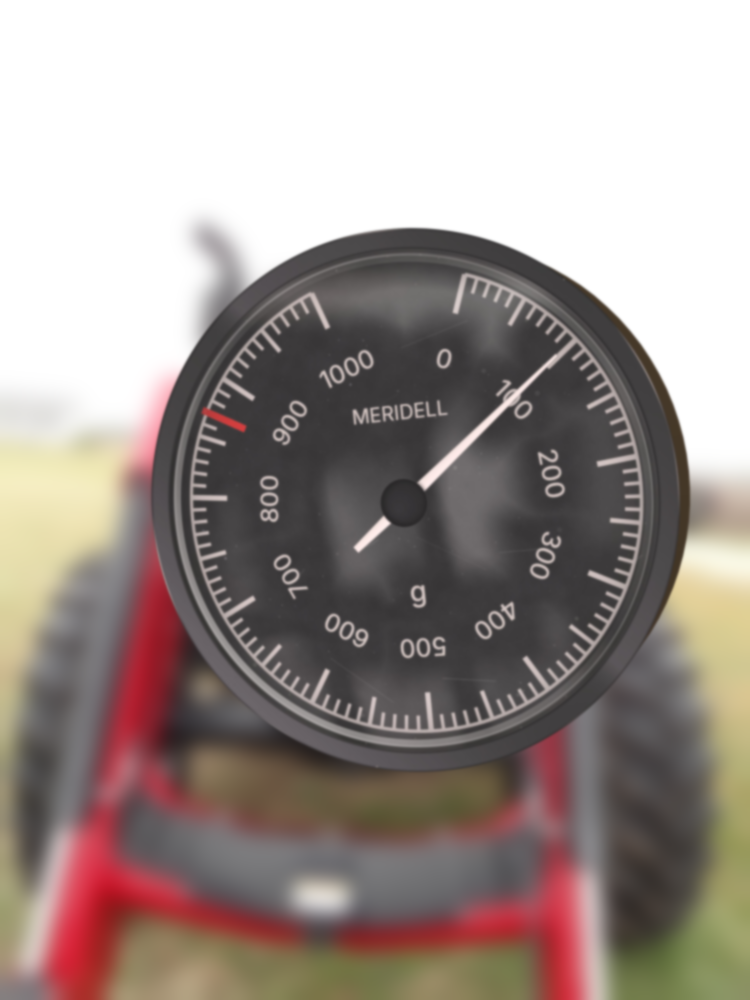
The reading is 100 g
